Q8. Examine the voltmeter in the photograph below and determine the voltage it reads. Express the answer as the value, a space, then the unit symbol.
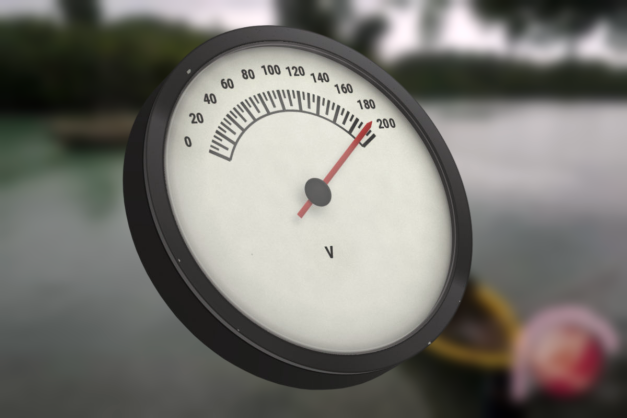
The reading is 190 V
